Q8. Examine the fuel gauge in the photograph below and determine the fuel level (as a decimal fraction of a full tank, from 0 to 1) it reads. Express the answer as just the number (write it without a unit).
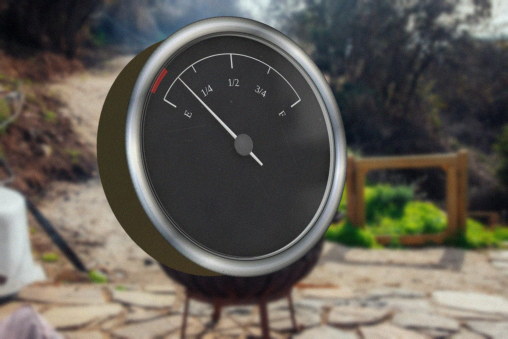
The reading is 0.125
